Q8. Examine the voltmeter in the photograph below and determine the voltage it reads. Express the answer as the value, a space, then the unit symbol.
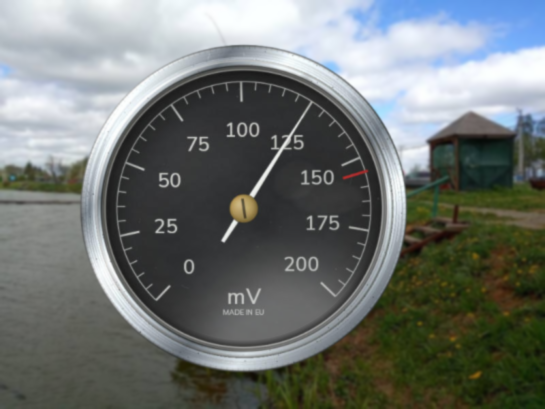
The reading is 125 mV
